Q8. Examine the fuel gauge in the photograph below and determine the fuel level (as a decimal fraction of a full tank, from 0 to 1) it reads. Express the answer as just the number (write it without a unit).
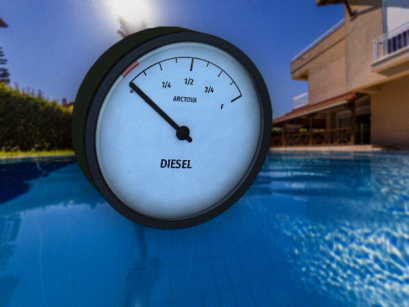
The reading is 0
